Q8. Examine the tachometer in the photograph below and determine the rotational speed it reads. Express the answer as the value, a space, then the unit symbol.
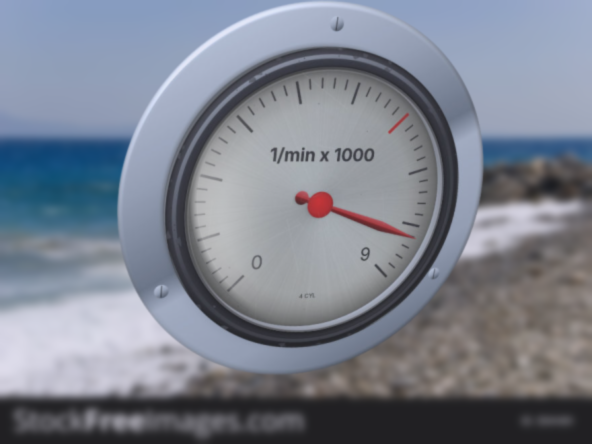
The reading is 8200 rpm
